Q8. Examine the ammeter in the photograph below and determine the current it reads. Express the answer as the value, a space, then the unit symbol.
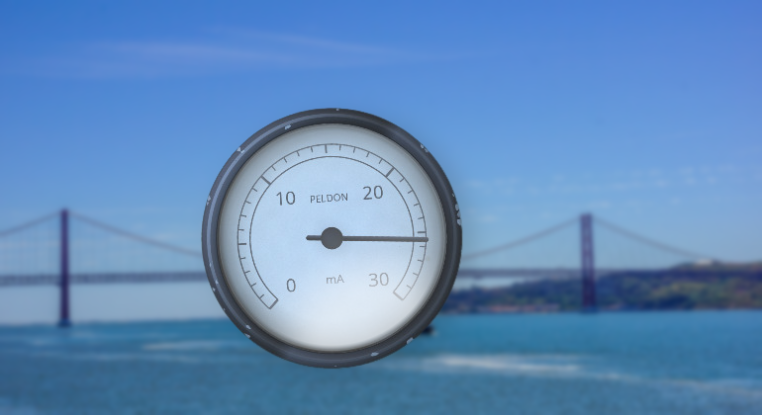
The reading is 25.5 mA
